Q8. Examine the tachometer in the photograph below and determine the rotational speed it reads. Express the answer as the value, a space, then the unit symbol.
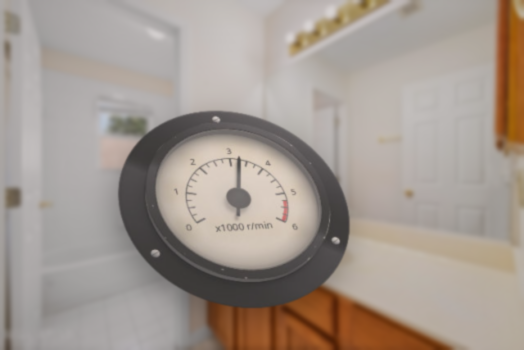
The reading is 3250 rpm
